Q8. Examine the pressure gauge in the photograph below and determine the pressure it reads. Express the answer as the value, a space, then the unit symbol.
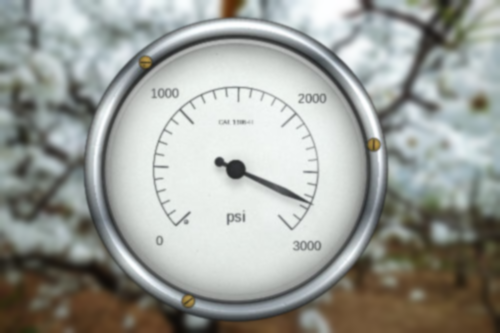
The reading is 2750 psi
